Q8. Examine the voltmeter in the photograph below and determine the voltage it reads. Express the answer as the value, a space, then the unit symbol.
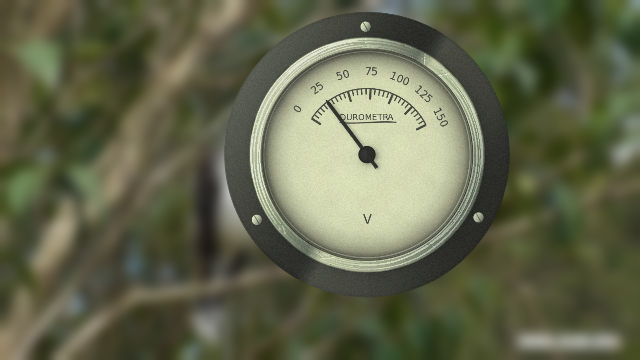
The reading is 25 V
